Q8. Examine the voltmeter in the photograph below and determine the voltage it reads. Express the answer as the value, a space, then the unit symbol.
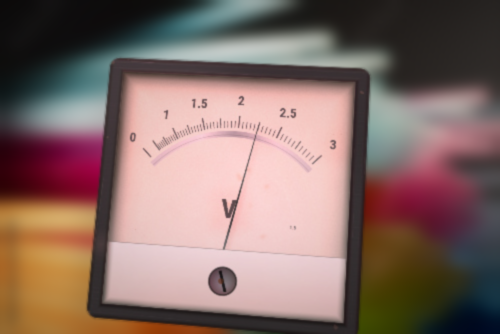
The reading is 2.25 V
